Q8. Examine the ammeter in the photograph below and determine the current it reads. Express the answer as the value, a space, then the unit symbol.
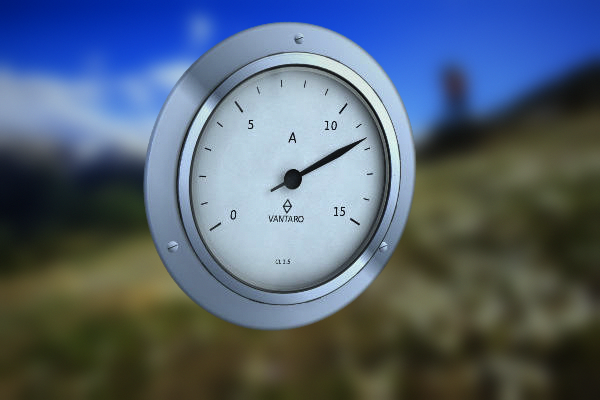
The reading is 11.5 A
